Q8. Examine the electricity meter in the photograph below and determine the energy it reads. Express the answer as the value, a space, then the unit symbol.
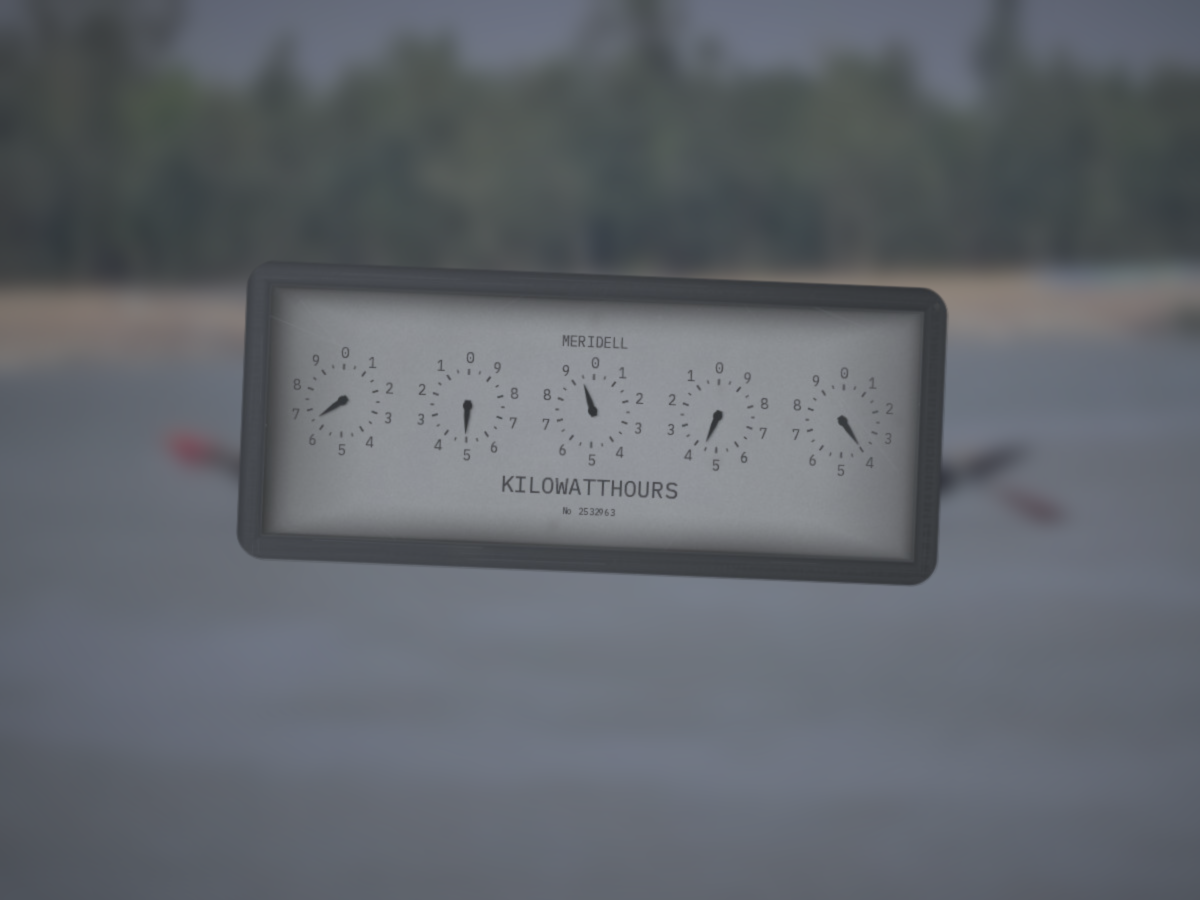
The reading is 64944 kWh
